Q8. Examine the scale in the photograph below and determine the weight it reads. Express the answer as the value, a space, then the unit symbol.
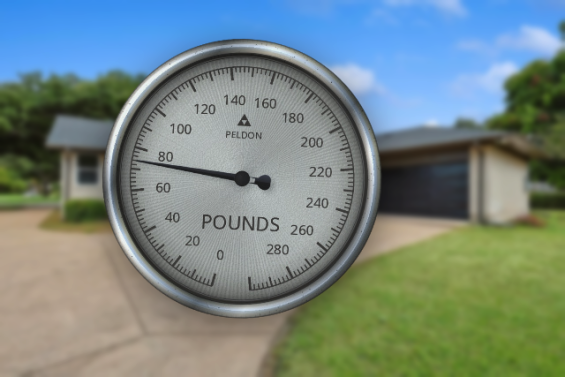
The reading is 74 lb
